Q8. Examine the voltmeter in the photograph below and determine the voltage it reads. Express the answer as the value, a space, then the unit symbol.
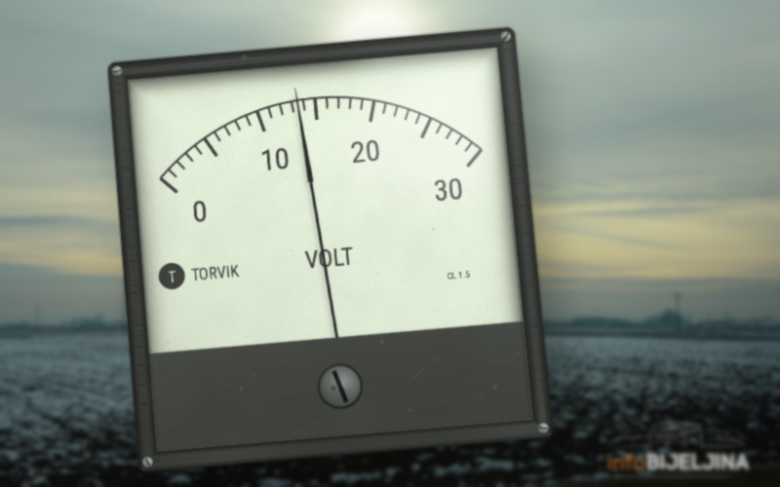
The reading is 13.5 V
